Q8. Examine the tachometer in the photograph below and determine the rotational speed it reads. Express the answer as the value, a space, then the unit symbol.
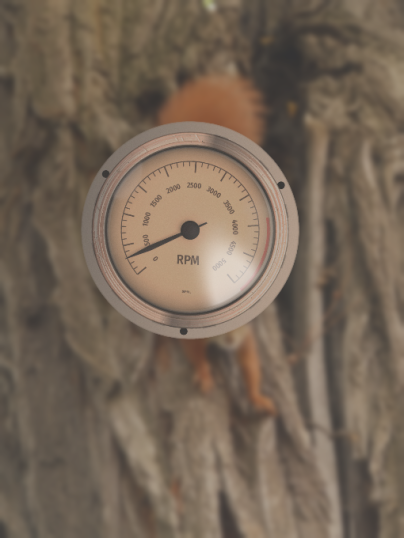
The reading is 300 rpm
